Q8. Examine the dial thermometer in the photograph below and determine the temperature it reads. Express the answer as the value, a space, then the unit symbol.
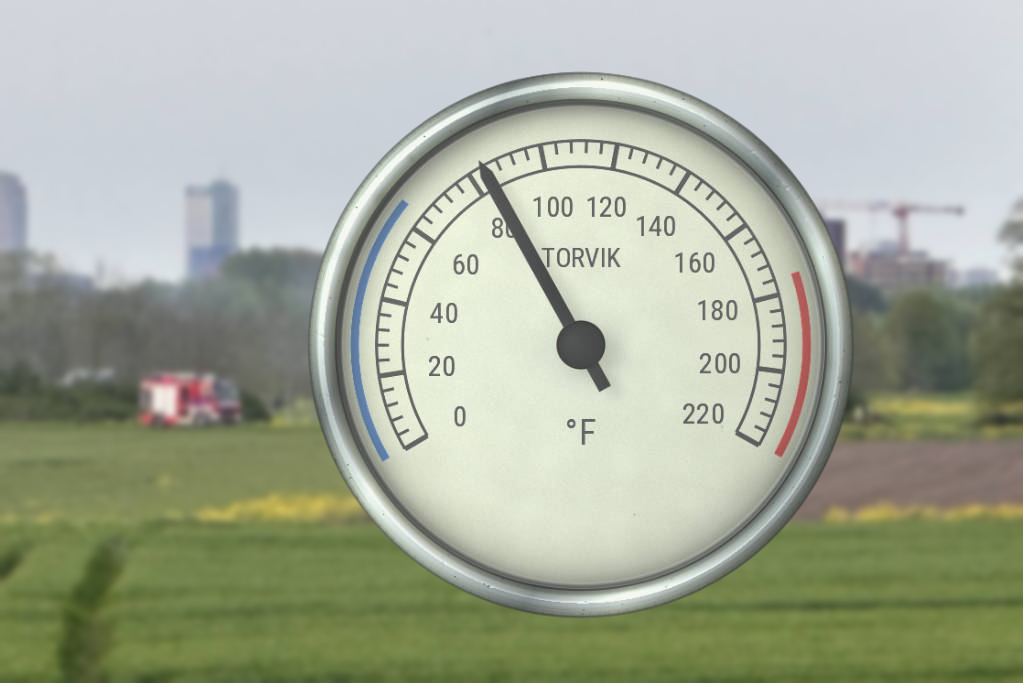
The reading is 84 °F
